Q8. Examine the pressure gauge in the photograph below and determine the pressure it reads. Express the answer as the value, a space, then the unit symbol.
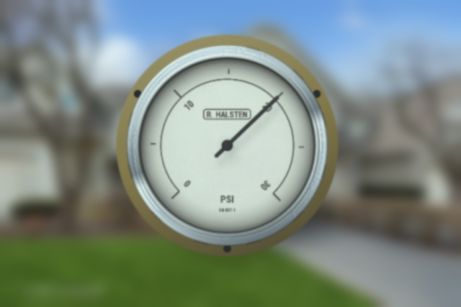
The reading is 20 psi
